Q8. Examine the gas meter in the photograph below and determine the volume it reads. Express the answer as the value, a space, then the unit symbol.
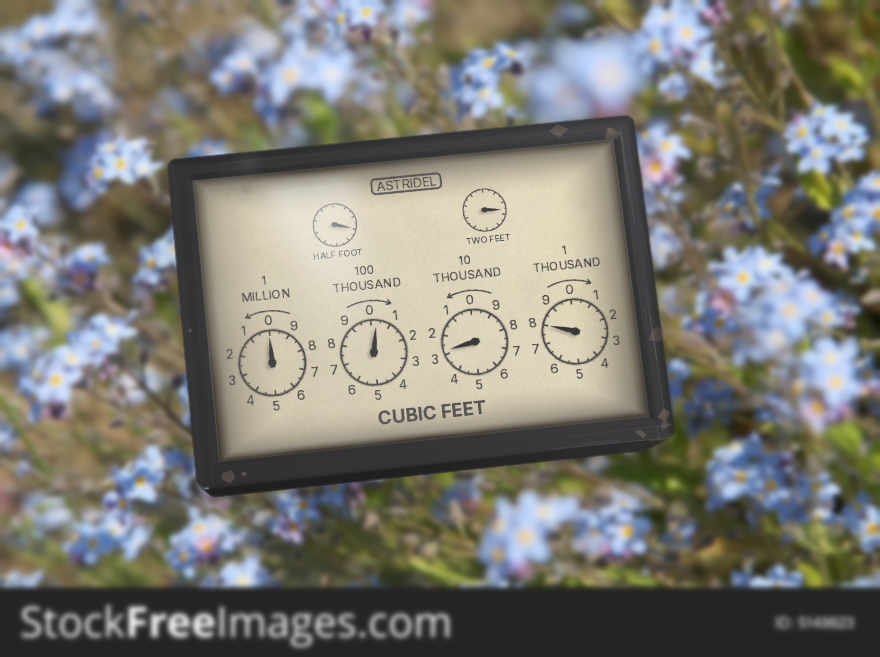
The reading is 2800 ft³
